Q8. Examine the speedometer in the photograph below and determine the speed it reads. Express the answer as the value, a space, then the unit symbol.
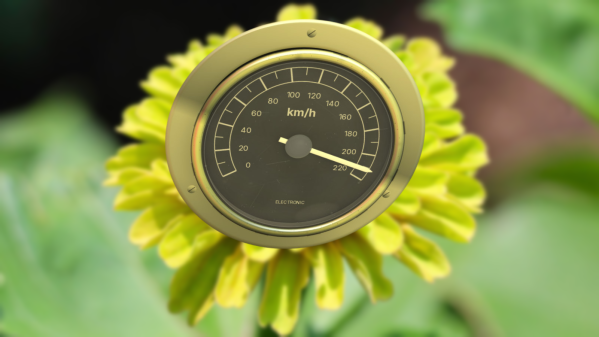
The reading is 210 km/h
